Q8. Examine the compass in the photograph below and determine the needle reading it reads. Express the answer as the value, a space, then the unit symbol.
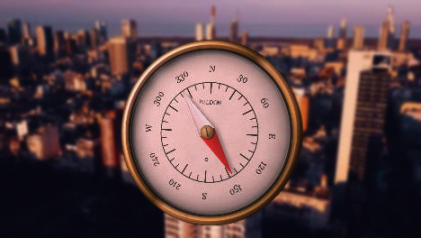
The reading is 145 °
